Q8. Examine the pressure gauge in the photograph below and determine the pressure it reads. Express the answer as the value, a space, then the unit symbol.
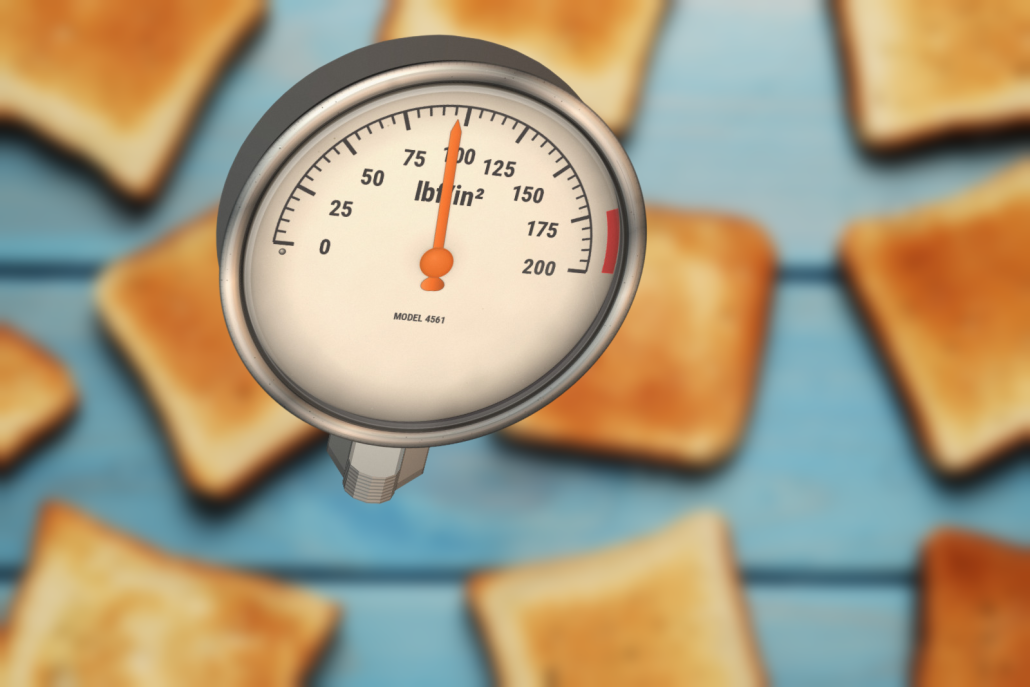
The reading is 95 psi
